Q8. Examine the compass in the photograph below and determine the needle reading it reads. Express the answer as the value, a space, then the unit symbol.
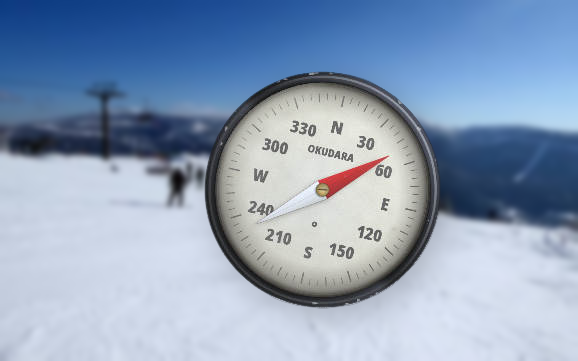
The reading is 50 °
